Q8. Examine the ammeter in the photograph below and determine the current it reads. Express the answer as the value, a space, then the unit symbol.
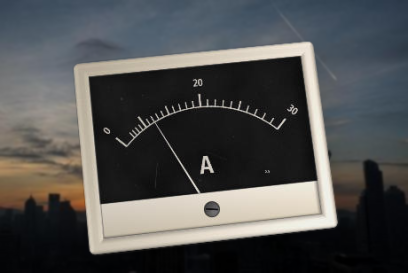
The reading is 12 A
